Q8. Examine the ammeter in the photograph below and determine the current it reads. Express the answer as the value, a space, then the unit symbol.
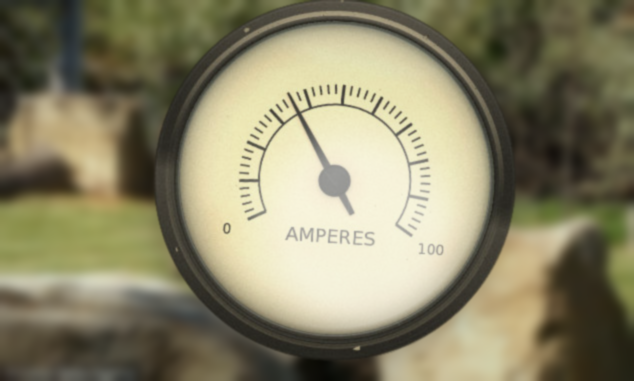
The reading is 36 A
